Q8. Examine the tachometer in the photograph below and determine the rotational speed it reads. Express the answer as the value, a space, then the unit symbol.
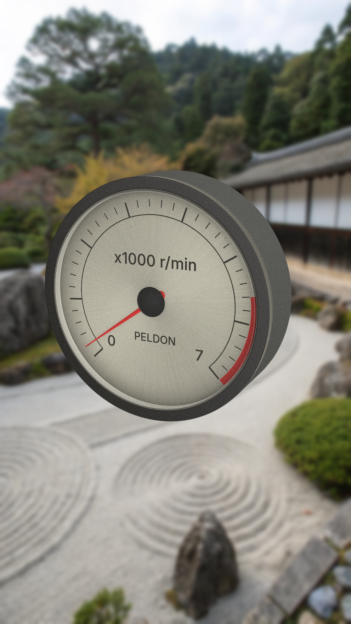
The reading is 200 rpm
